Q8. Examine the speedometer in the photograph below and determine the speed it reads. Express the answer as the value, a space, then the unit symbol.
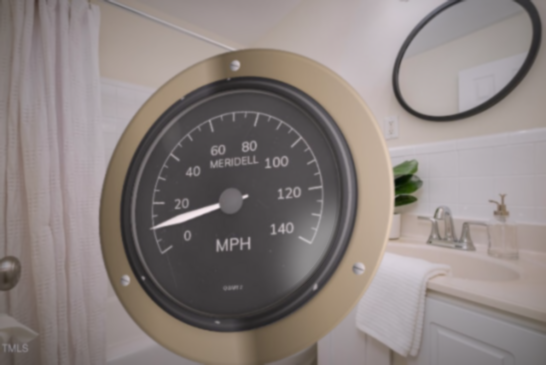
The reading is 10 mph
